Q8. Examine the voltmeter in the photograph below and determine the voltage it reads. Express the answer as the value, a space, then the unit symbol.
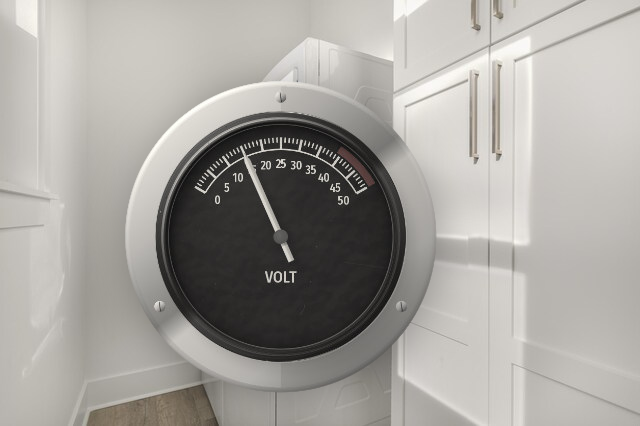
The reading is 15 V
